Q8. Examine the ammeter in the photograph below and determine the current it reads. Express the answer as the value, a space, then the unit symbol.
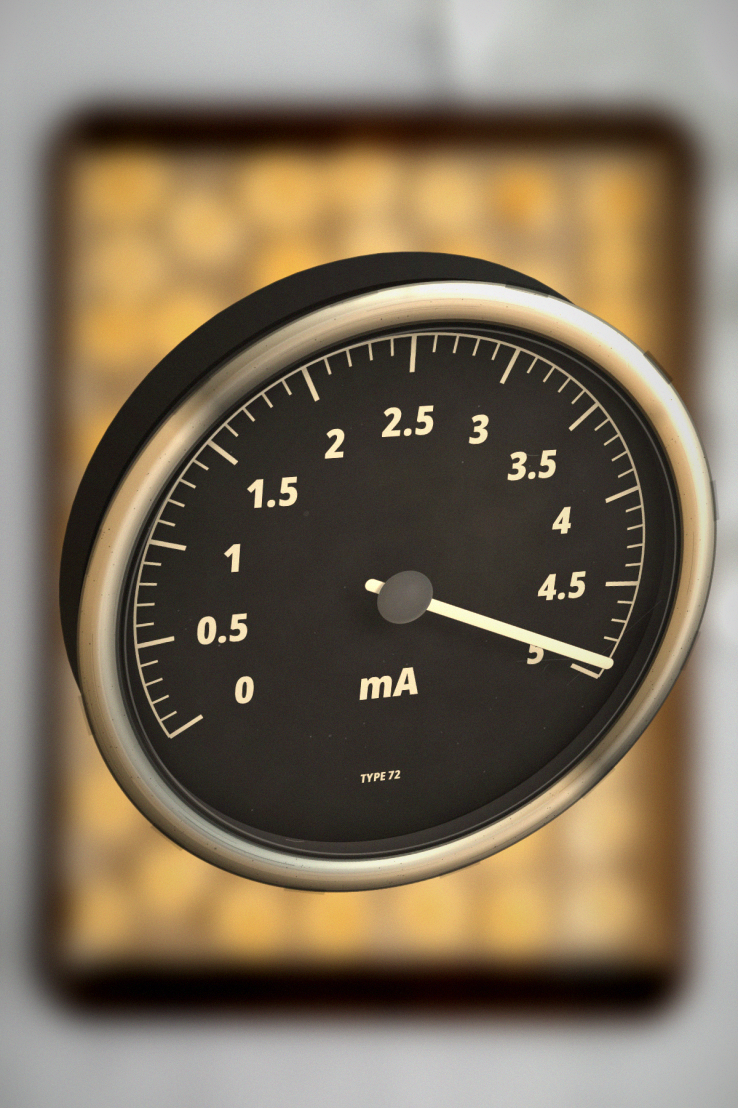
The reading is 4.9 mA
